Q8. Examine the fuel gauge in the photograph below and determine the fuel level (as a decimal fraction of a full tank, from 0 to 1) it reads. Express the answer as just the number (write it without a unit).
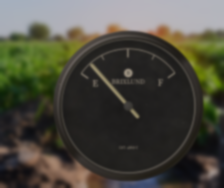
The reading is 0.125
